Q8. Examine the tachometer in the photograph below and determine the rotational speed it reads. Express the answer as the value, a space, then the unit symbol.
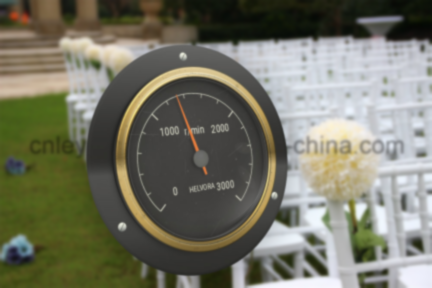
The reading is 1300 rpm
